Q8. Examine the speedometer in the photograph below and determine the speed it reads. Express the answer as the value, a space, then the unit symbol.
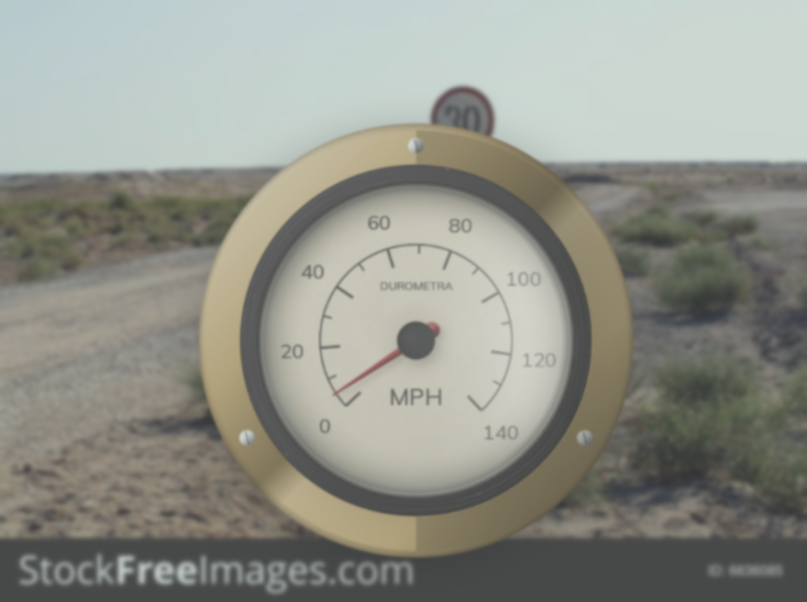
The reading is 5 mph
